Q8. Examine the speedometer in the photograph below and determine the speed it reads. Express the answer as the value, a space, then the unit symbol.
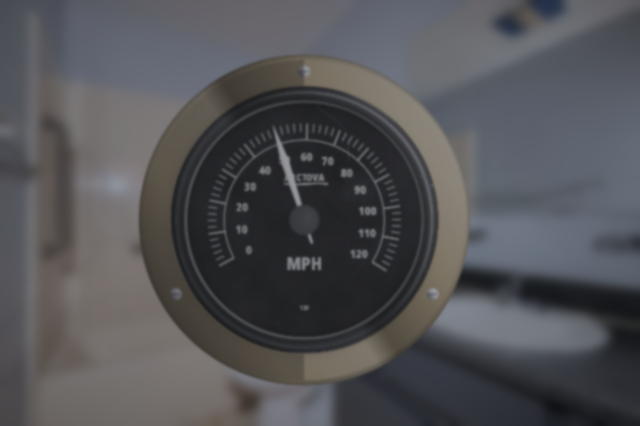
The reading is 50 mph
